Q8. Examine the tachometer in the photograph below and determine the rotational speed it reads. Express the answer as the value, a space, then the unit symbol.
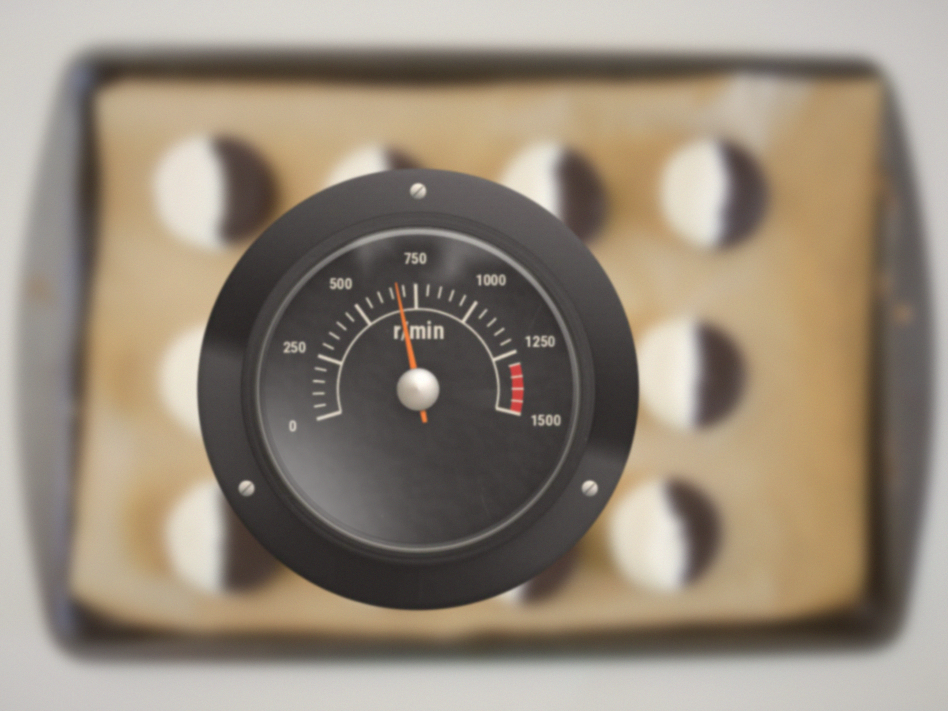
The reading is 675 rpm
